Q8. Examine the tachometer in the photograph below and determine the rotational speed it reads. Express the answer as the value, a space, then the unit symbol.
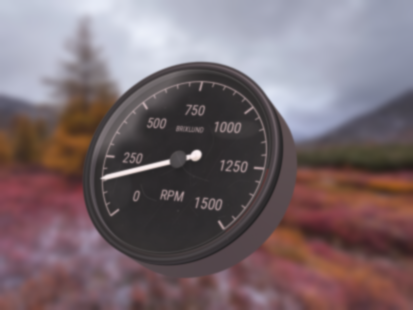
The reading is 150 rpm
